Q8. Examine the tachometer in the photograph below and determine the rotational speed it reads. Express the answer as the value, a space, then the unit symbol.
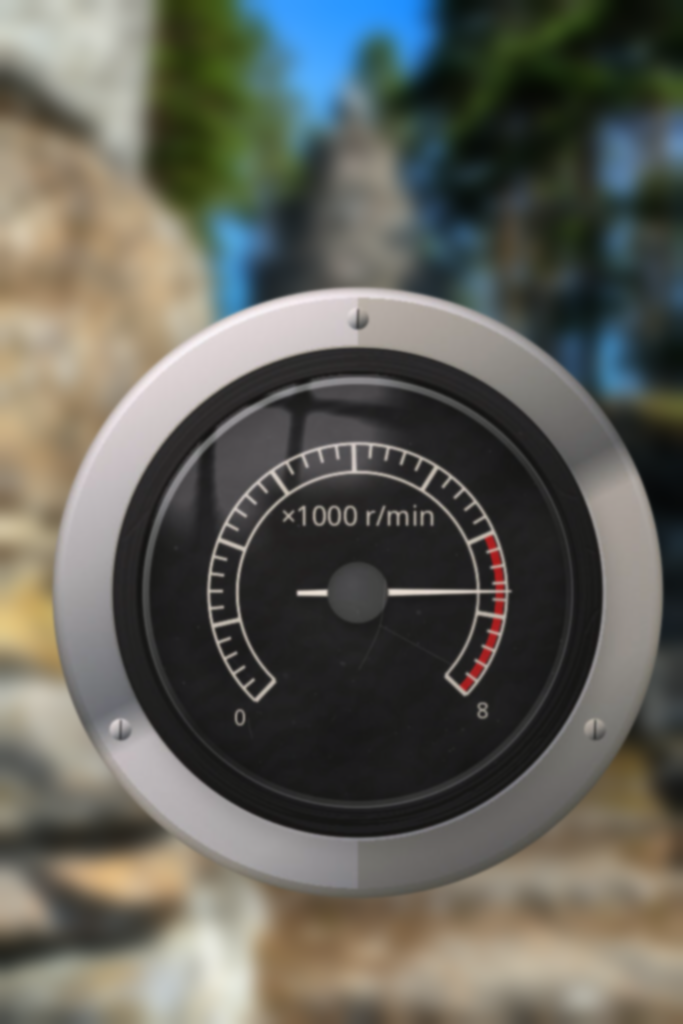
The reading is 6700 rpm
